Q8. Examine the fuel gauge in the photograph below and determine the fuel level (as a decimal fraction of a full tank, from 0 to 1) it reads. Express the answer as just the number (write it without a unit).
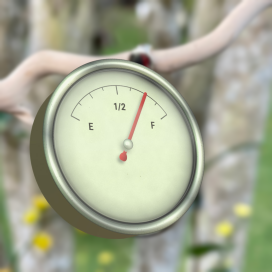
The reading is 0.75
